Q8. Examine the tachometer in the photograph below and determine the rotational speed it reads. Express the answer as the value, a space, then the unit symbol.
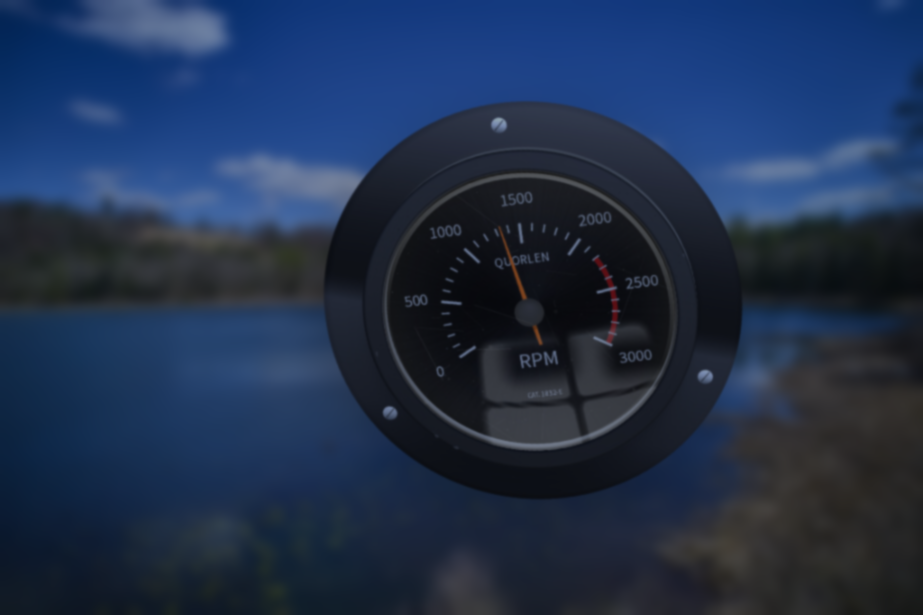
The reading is 1350 rpm
